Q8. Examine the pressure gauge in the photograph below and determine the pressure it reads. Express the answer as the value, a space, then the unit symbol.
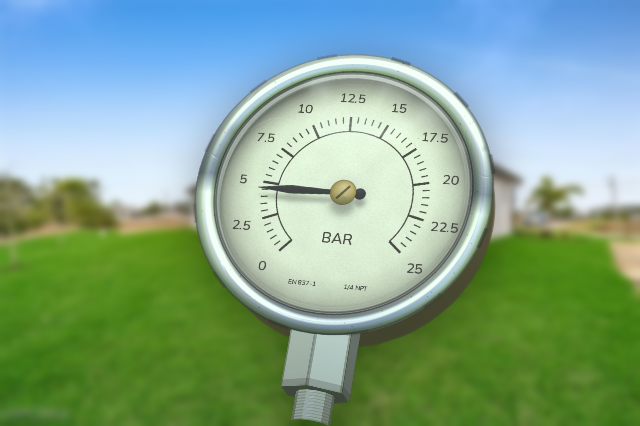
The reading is 4.5 bar
